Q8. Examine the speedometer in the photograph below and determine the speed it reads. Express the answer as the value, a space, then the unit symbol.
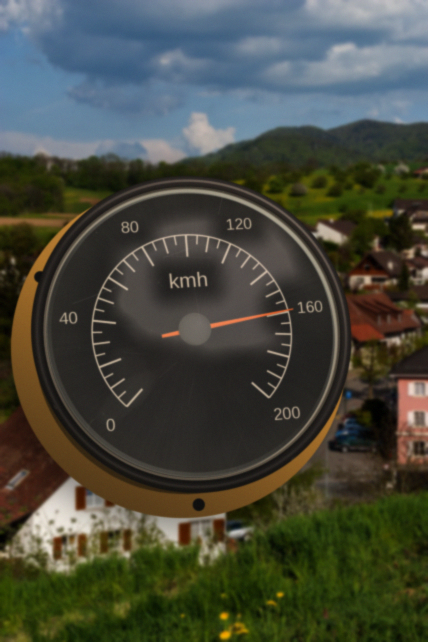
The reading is 160 km/h
